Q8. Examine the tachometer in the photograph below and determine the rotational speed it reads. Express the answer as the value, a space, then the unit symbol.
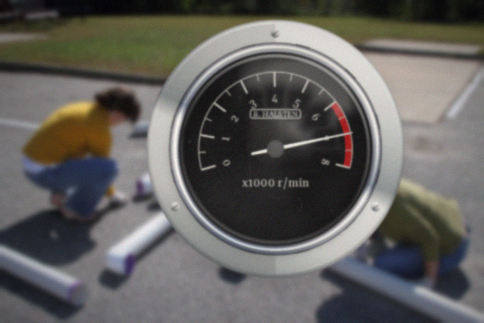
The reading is 7000 rpm
